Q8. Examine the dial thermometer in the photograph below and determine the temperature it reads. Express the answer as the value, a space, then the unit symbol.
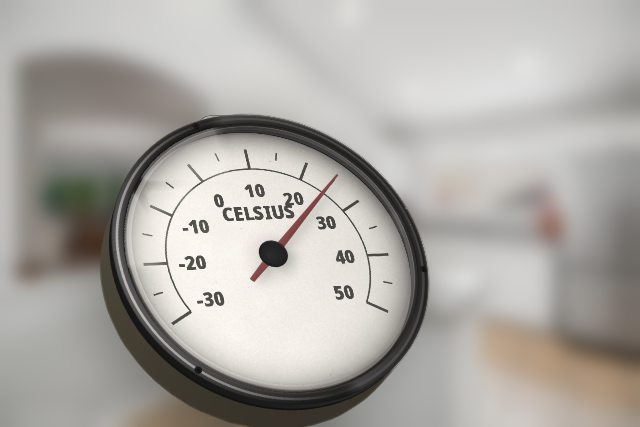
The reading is 25 °C
